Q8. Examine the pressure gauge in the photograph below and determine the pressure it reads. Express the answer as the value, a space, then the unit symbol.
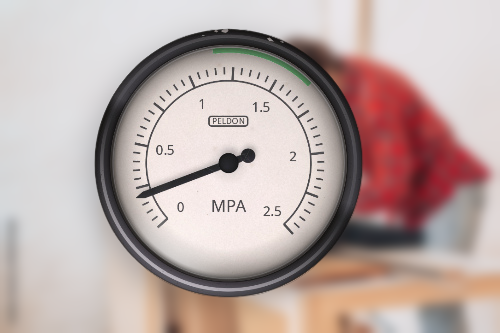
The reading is 0.2 MPa
